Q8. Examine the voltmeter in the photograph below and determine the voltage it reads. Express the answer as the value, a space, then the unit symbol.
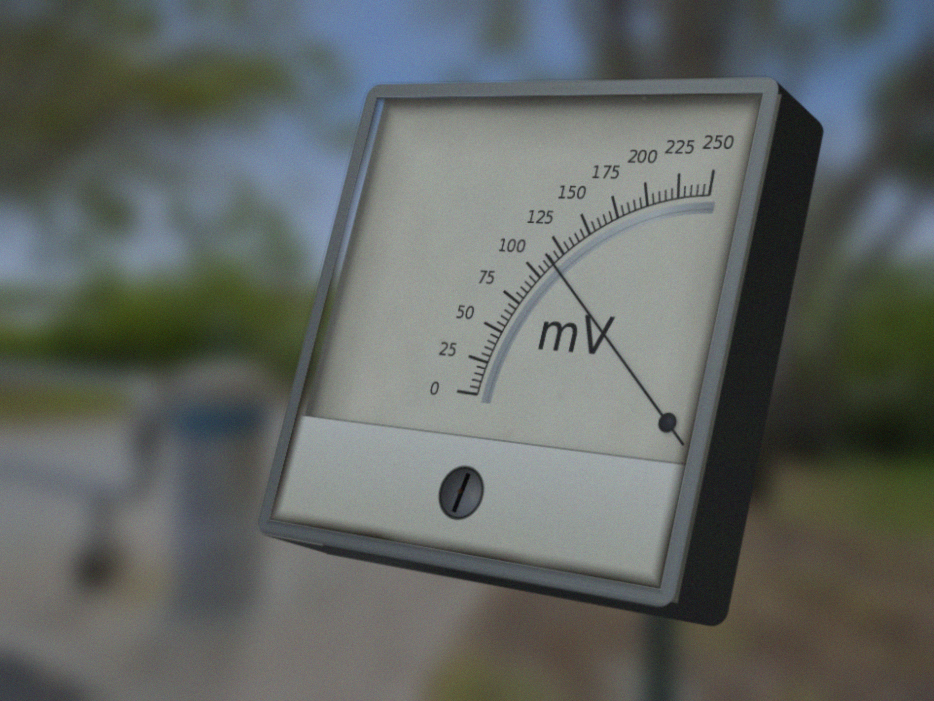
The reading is 115 mV
